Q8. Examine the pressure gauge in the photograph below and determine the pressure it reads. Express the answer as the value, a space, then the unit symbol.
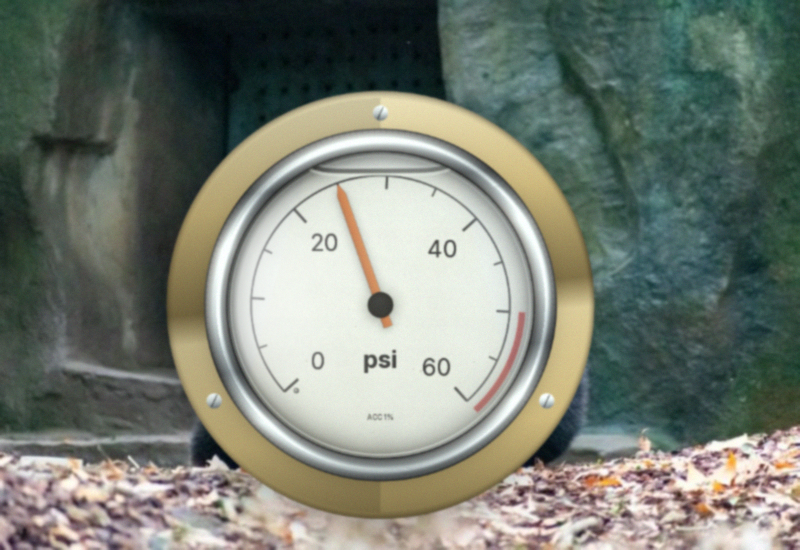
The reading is 25 psi
